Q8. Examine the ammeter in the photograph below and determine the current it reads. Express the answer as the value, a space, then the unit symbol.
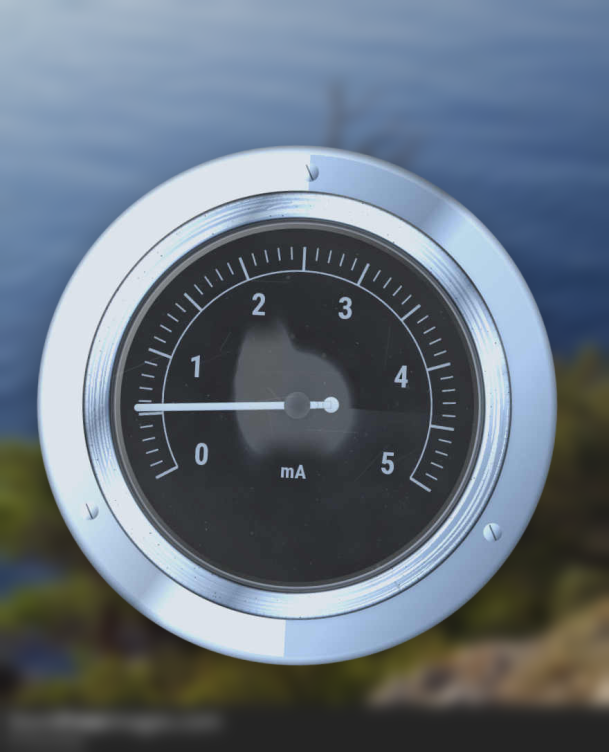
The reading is 0.55 mA
